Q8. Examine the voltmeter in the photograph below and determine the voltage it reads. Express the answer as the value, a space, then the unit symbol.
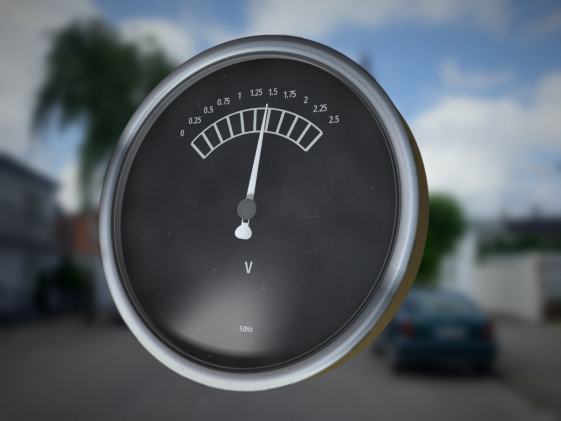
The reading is 1.5 V
